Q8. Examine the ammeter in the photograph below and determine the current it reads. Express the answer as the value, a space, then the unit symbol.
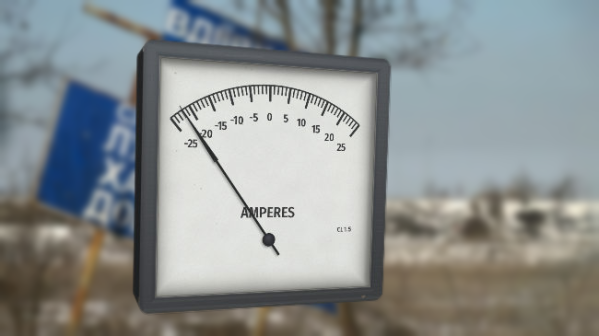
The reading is -22 A
